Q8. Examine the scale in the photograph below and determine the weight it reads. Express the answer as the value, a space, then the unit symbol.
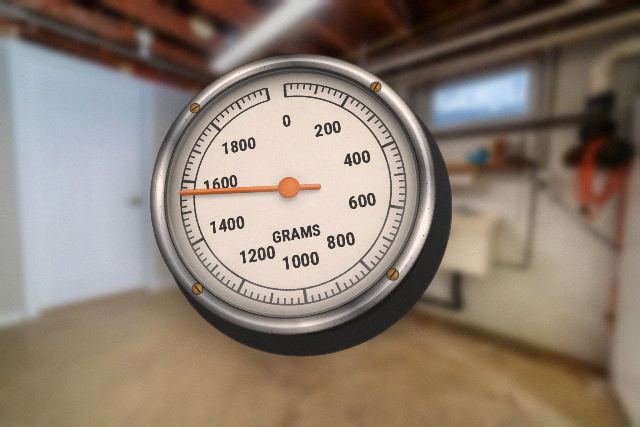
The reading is 1560 g
